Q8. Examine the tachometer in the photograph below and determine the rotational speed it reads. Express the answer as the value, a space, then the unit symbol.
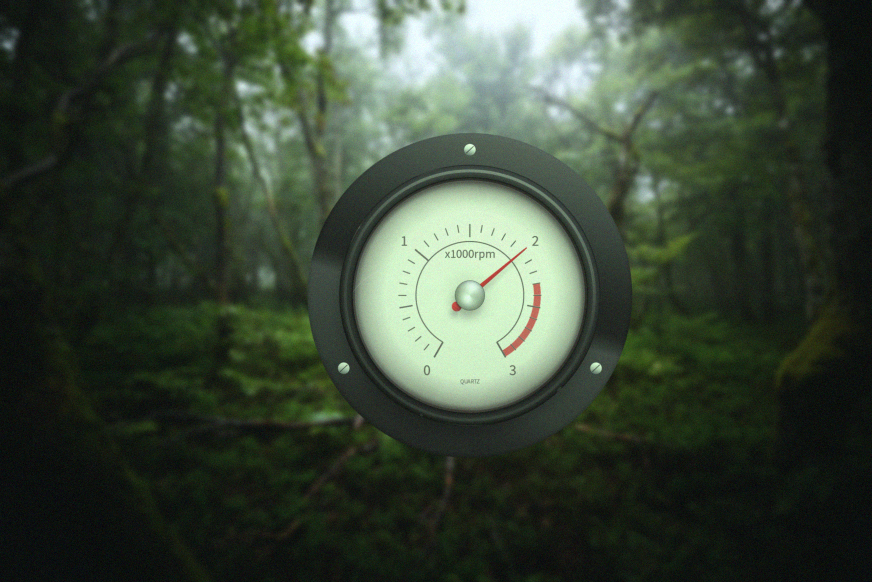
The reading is 2000 rpm
